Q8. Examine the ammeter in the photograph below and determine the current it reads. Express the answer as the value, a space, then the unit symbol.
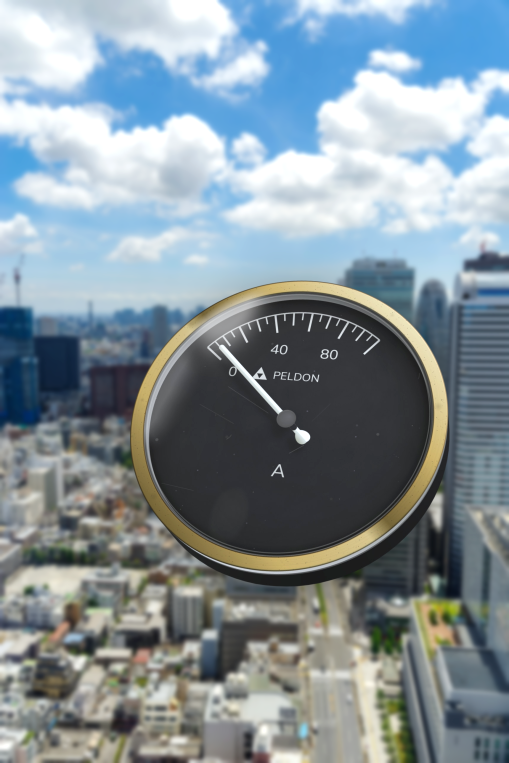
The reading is 5 A
